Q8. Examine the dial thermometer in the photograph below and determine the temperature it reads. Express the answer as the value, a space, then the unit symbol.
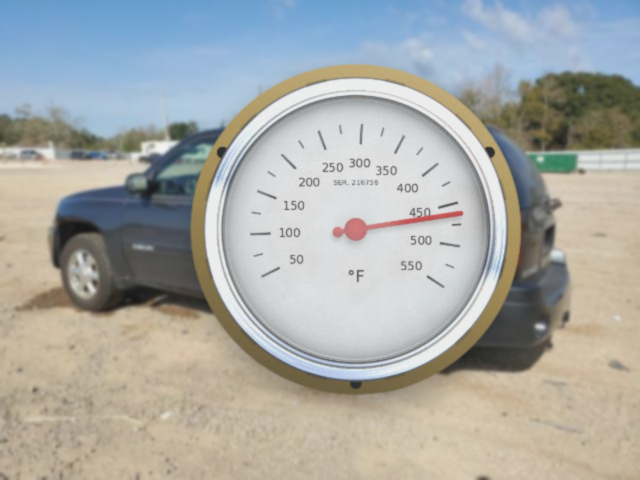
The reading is 462.5 °F
